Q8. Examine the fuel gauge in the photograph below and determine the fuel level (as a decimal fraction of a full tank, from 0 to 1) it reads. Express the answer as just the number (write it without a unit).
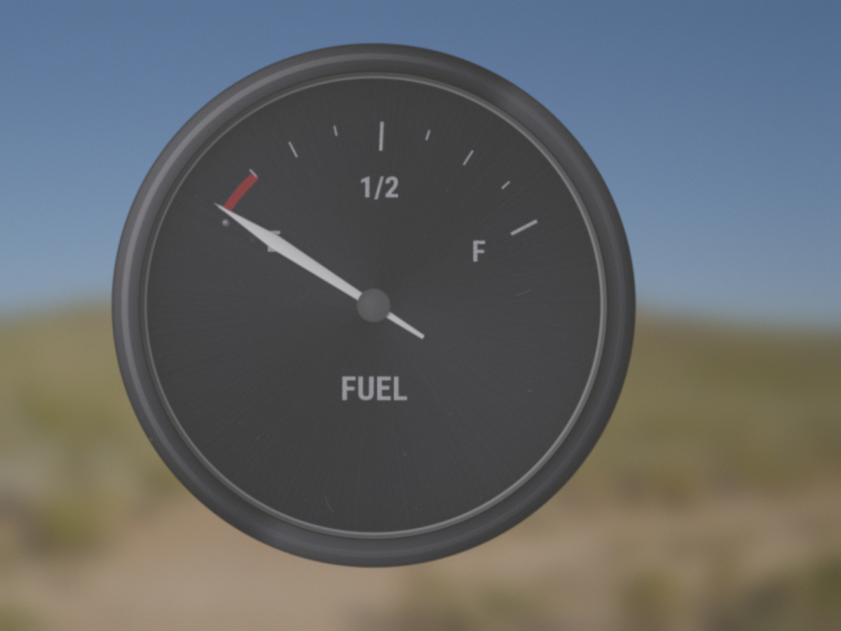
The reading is 0
